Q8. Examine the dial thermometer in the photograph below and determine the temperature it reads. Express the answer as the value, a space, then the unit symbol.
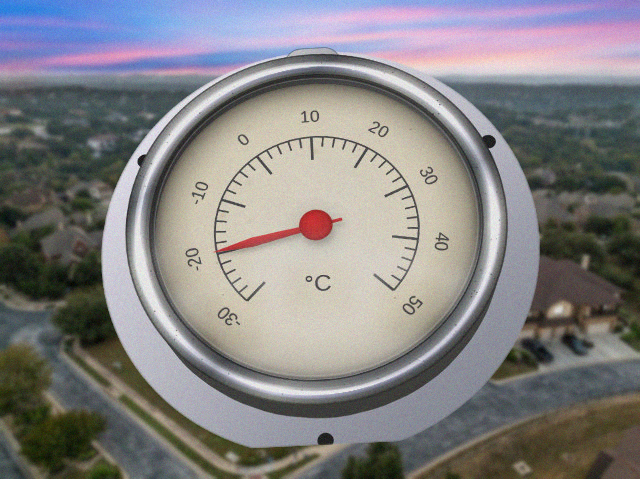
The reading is -20 °C
